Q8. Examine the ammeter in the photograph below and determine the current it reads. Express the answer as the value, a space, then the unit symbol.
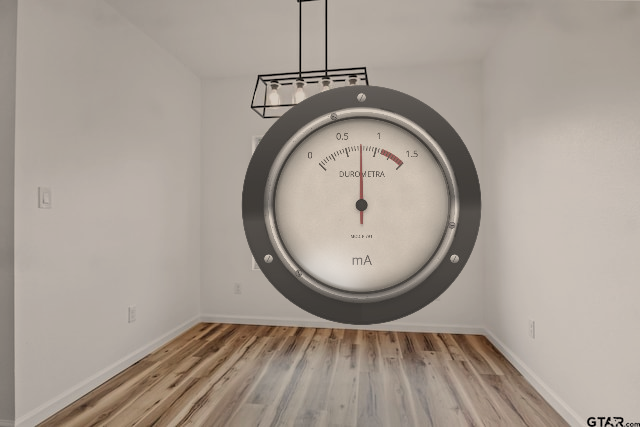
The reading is 0.75 mA
